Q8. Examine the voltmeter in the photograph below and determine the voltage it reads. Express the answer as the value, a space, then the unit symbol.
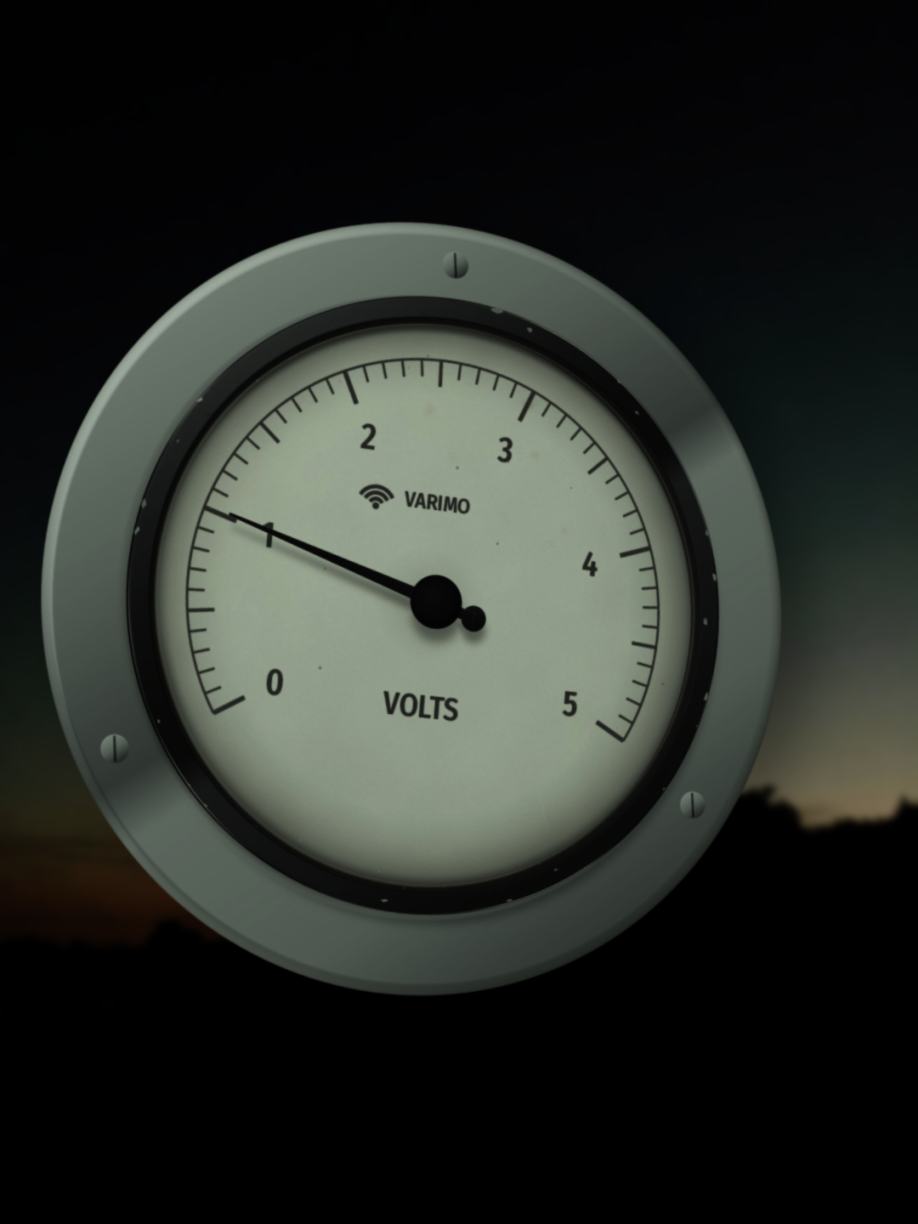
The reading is 1 V
